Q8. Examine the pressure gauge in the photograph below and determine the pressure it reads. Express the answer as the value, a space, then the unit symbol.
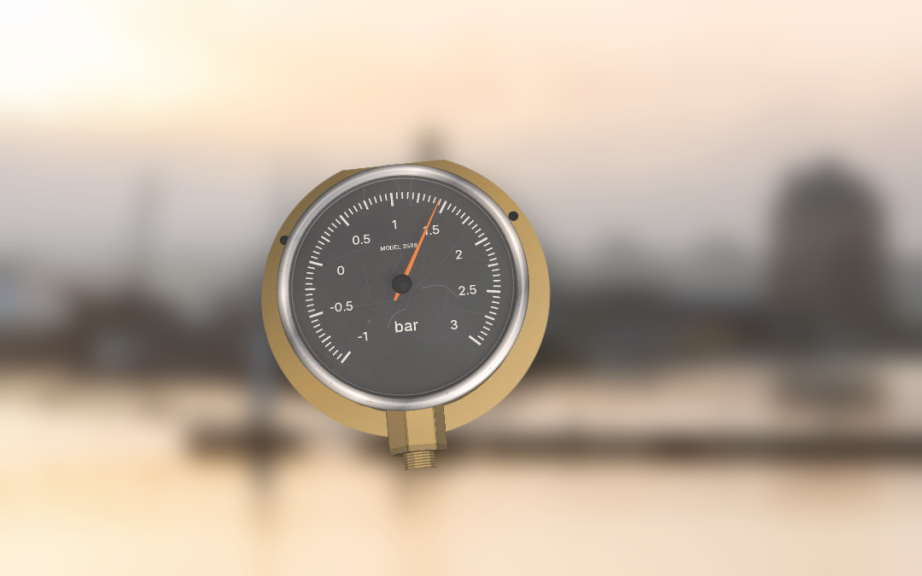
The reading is 1.45 bar
